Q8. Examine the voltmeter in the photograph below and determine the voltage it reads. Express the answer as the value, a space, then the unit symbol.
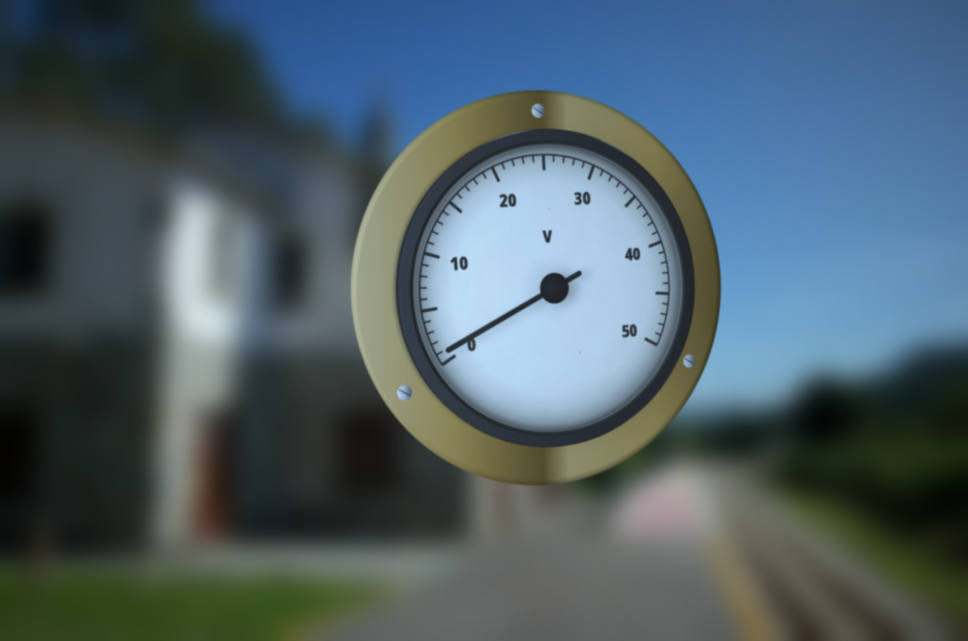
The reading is 1 V
